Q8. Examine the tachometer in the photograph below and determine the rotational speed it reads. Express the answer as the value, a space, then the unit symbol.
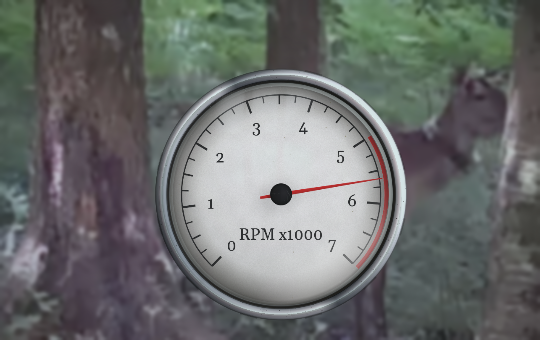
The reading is 5625 rpm
